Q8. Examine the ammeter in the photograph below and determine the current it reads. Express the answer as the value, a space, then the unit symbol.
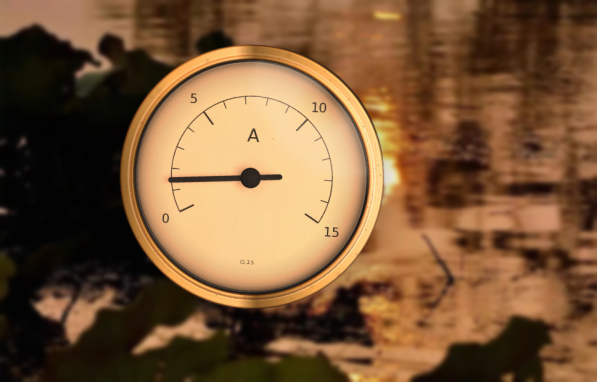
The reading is 1.5 A
